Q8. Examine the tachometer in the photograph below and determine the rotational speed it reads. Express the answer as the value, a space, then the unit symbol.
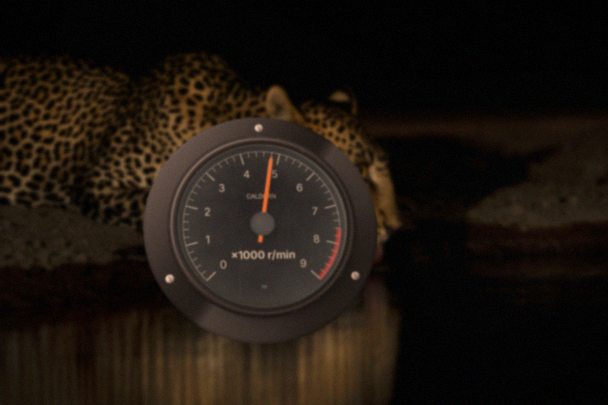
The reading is 4800 rpm
